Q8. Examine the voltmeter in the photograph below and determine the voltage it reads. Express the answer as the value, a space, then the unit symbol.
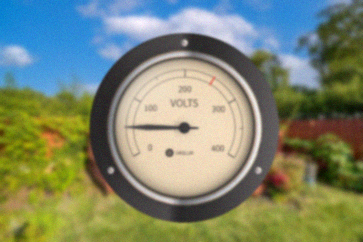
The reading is 50 V
